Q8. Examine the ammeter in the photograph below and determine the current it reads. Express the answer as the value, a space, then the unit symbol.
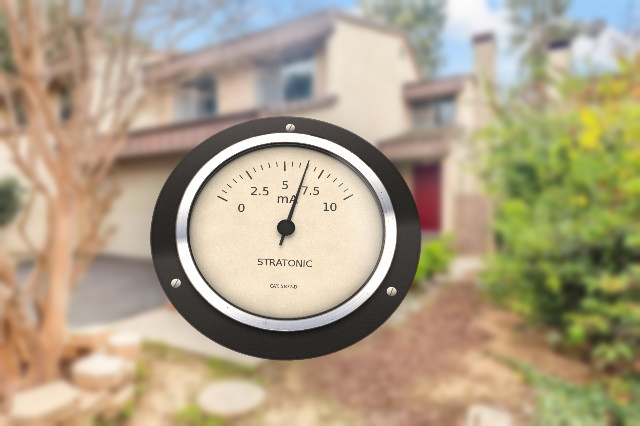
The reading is 6.5 mA
